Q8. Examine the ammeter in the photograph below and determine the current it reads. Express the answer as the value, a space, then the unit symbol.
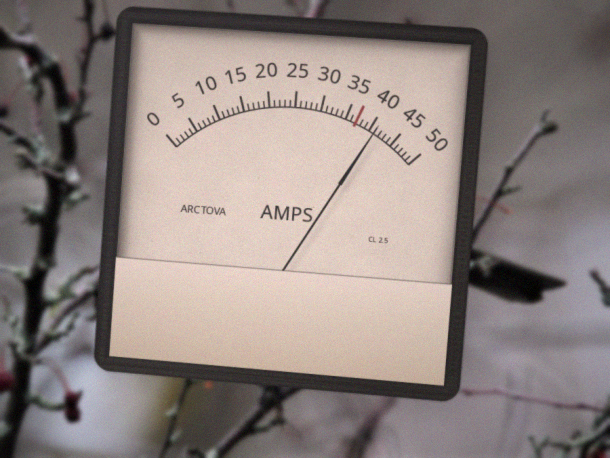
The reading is 41 A
